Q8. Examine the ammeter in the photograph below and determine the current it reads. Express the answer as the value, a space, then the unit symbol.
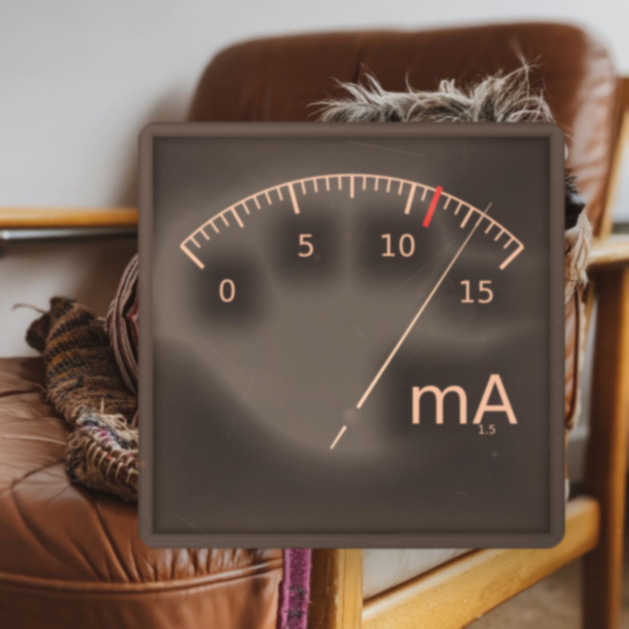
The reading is 13 mA
